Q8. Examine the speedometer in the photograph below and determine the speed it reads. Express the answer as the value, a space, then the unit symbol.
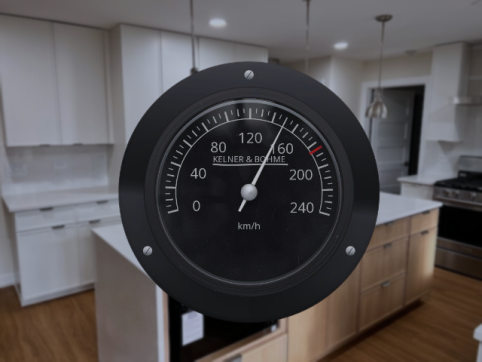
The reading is 150 km/h
